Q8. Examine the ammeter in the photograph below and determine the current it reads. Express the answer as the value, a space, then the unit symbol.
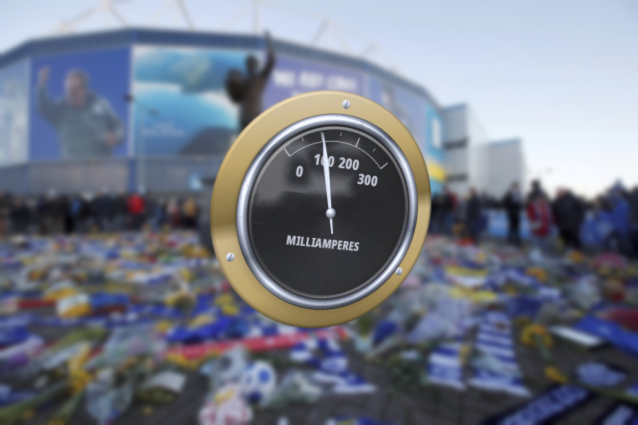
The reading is 100 mA
